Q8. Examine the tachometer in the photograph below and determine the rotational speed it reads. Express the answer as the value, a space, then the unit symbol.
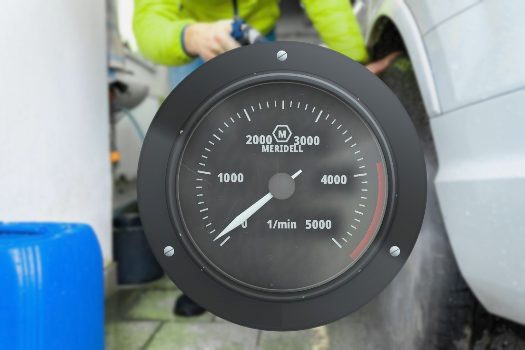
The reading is 100 rpm
